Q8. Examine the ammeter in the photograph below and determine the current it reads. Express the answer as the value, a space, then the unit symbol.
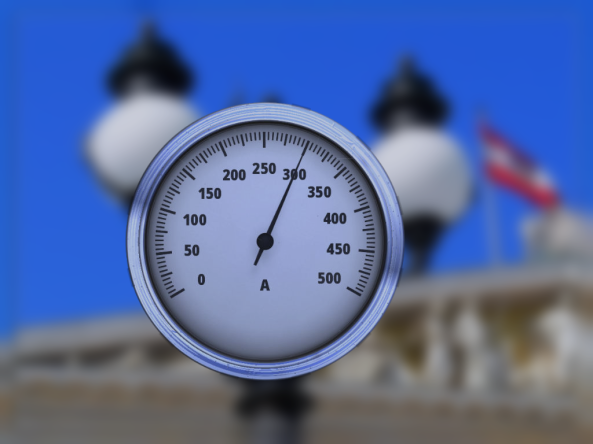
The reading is 300 A
